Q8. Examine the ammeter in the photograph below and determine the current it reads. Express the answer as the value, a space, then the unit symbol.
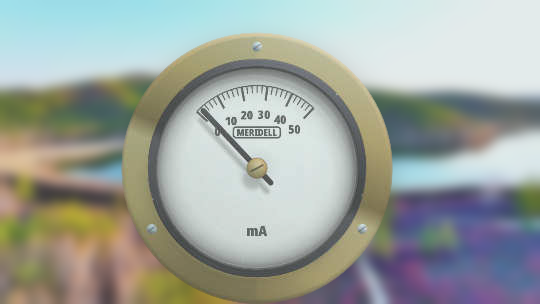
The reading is 2 mA
